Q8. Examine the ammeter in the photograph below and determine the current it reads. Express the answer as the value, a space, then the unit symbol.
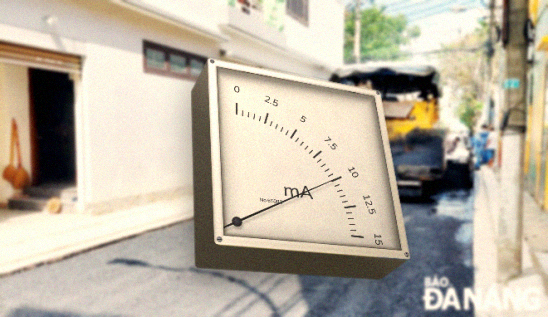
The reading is 10 mA
